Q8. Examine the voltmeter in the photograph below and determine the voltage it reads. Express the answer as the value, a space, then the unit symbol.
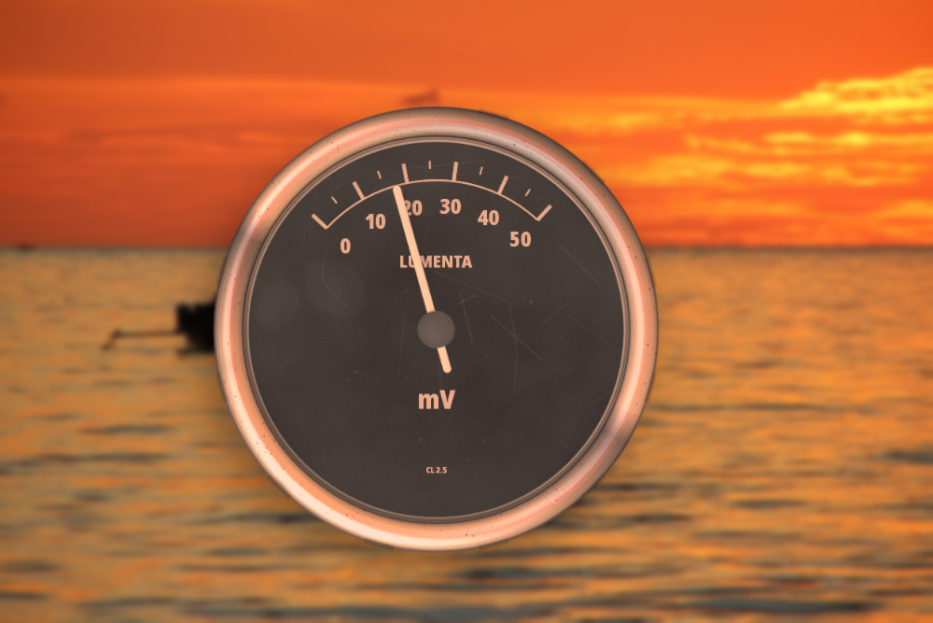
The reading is 17.5 mV
